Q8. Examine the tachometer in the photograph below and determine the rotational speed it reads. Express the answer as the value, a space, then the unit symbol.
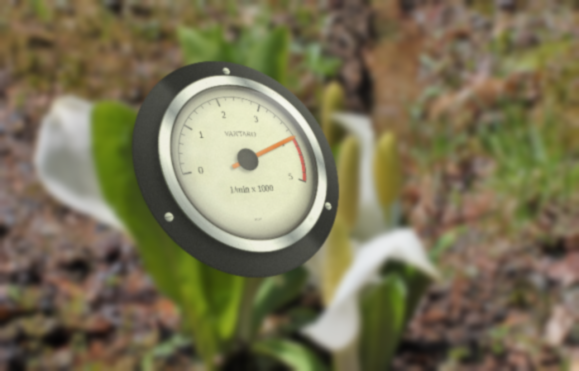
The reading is 4000 rpm
